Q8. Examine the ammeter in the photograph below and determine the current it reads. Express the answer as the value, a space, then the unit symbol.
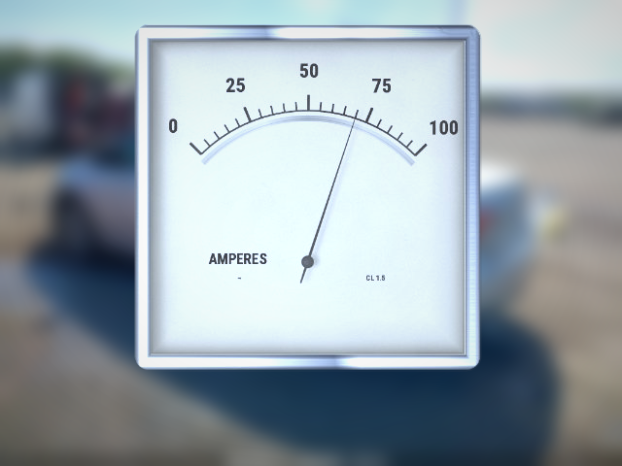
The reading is 70 A
